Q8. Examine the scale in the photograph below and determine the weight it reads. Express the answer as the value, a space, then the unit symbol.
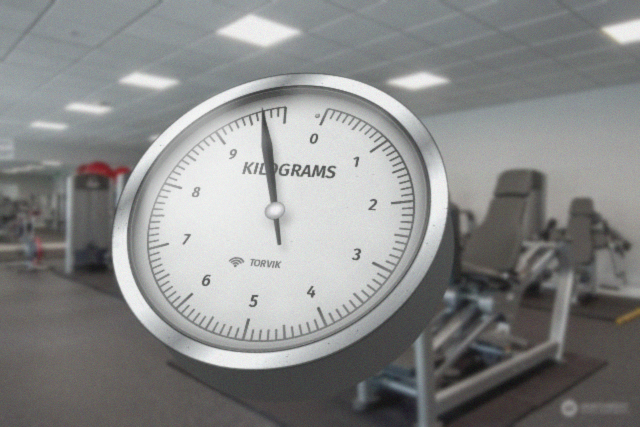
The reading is 9.7 kg
